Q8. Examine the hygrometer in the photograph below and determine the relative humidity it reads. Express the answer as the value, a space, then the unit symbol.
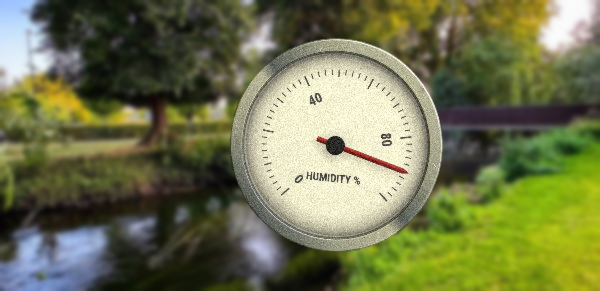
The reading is 90 %
